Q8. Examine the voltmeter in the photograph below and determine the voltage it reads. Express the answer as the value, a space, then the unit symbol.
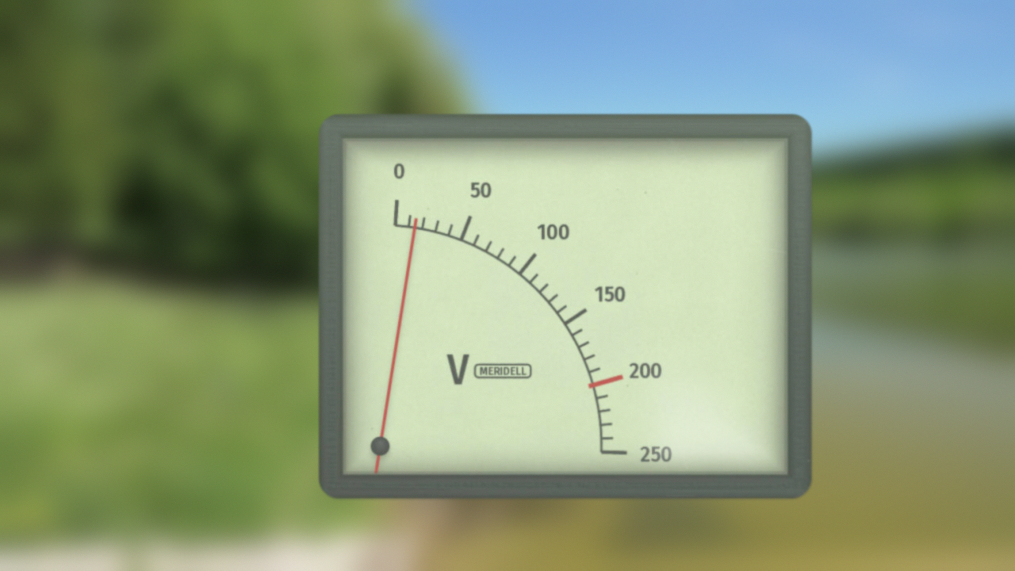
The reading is 15 V
